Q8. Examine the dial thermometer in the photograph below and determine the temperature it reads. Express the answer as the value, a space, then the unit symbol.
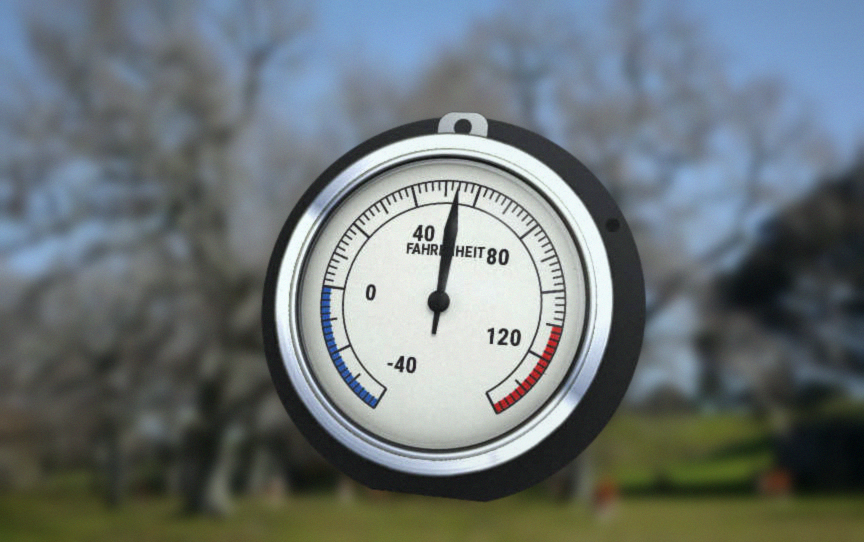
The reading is 54 °F
